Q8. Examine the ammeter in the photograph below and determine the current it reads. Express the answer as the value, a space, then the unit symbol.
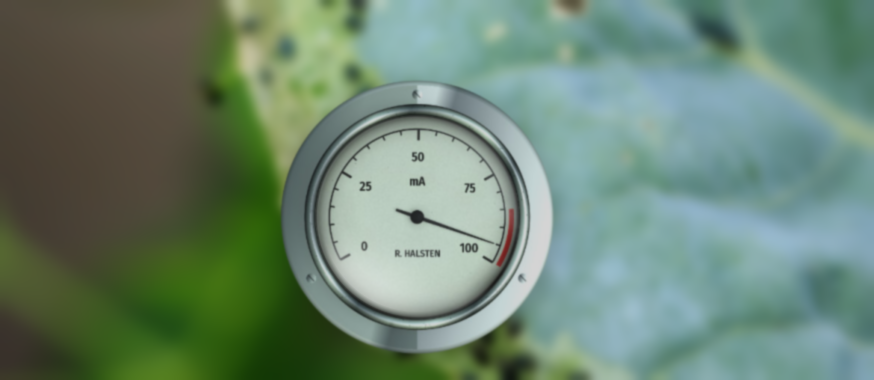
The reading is 95 mA
